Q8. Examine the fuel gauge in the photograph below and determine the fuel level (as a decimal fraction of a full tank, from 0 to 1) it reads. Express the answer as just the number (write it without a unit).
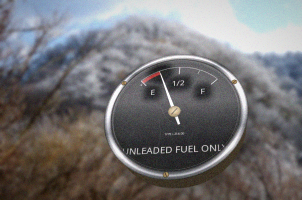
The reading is 0.25
